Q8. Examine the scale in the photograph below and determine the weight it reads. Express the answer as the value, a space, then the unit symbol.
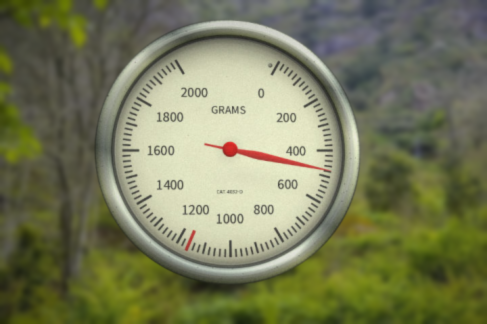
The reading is 480 g
